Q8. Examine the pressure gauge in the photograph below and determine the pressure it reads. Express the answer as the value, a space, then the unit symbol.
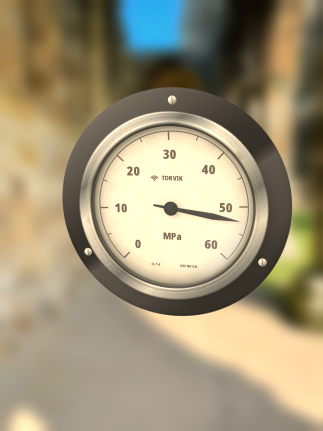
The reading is 52.5 MPa
